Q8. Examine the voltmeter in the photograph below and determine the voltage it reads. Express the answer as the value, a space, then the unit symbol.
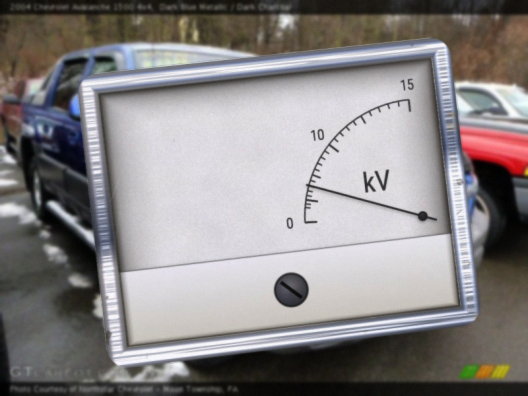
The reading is 6.5 kV
